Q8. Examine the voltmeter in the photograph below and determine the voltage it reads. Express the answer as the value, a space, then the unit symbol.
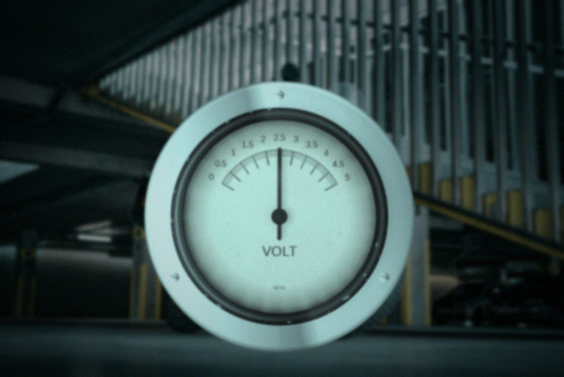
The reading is 2.5 V
